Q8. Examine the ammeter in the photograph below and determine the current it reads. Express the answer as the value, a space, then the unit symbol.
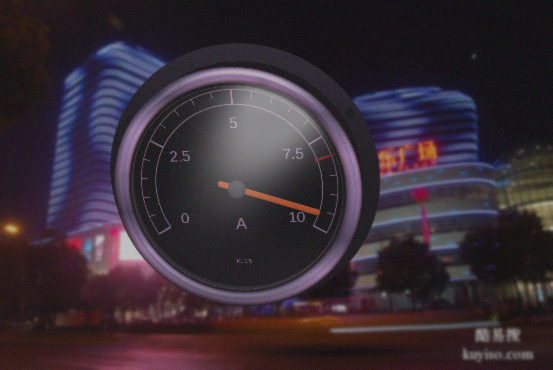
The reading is 9.5 A
